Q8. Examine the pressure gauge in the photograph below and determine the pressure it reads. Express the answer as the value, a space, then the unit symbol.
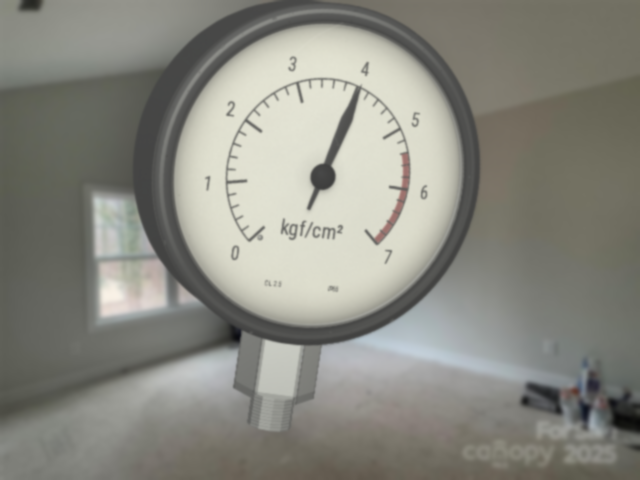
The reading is 4 kg/cm²
